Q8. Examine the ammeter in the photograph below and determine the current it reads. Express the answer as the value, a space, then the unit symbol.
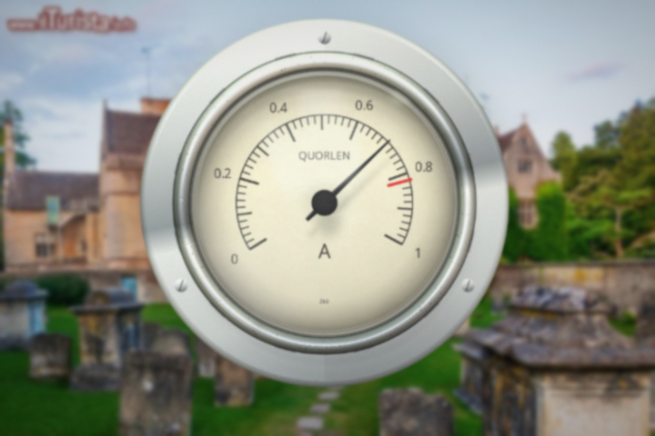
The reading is 0.7 A
